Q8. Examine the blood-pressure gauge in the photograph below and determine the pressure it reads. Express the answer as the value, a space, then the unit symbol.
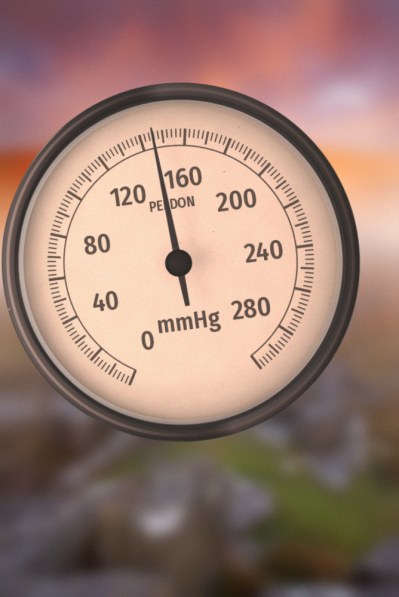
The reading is 146 mmHg
